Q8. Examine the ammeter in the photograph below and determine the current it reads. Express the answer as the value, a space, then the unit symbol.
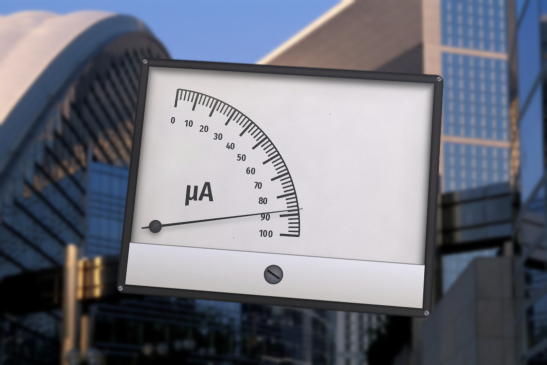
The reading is 88 µA
